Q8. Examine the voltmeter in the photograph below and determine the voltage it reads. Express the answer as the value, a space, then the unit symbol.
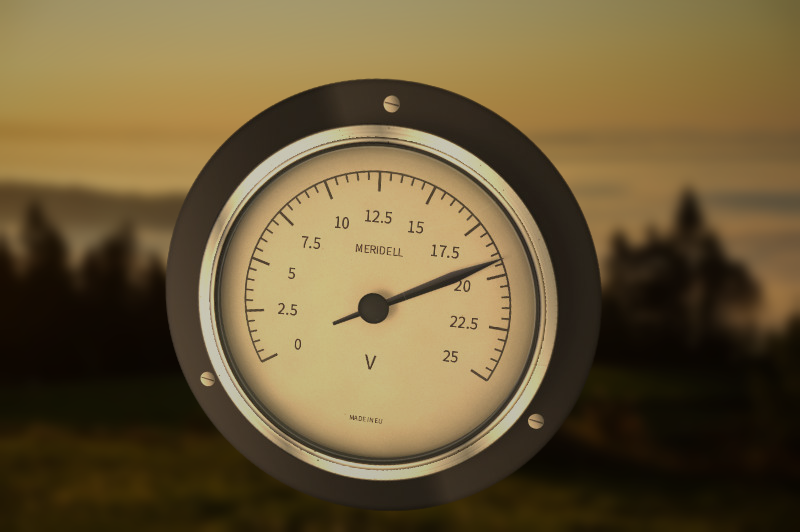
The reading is 19.25 V
